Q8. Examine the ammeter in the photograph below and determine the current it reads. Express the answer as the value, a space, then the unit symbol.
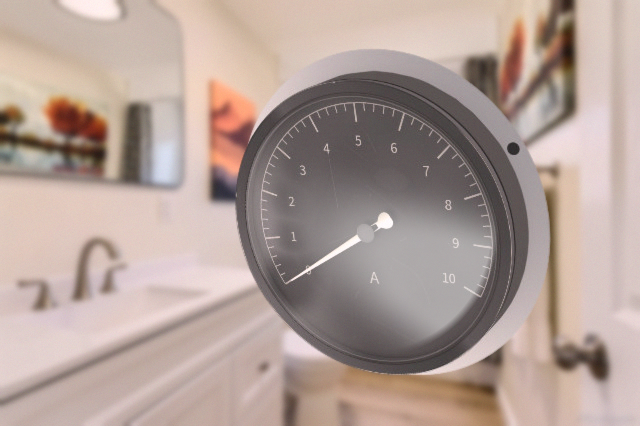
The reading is 0 A
